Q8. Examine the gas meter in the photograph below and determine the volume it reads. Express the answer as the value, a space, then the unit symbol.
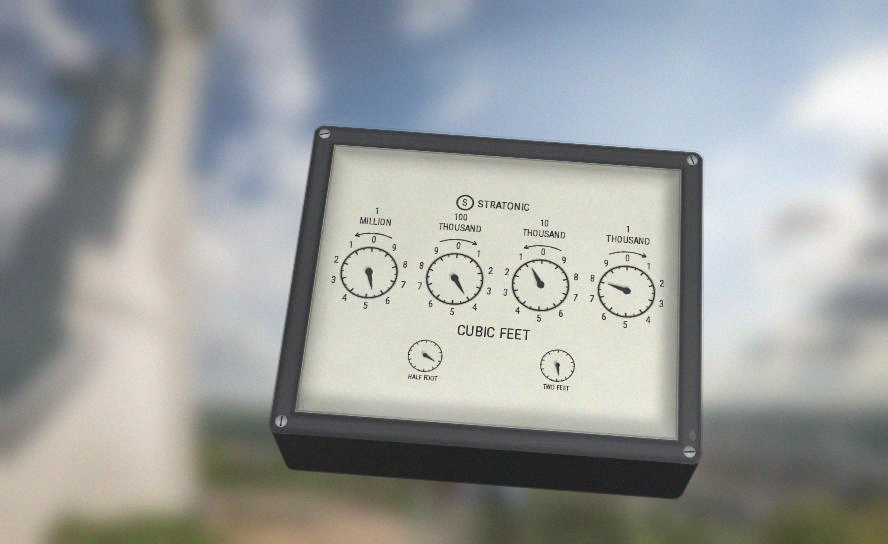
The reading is 540800 ft³
